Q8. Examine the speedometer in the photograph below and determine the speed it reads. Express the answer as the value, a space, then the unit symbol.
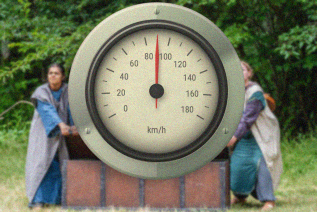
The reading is 90 km/h
